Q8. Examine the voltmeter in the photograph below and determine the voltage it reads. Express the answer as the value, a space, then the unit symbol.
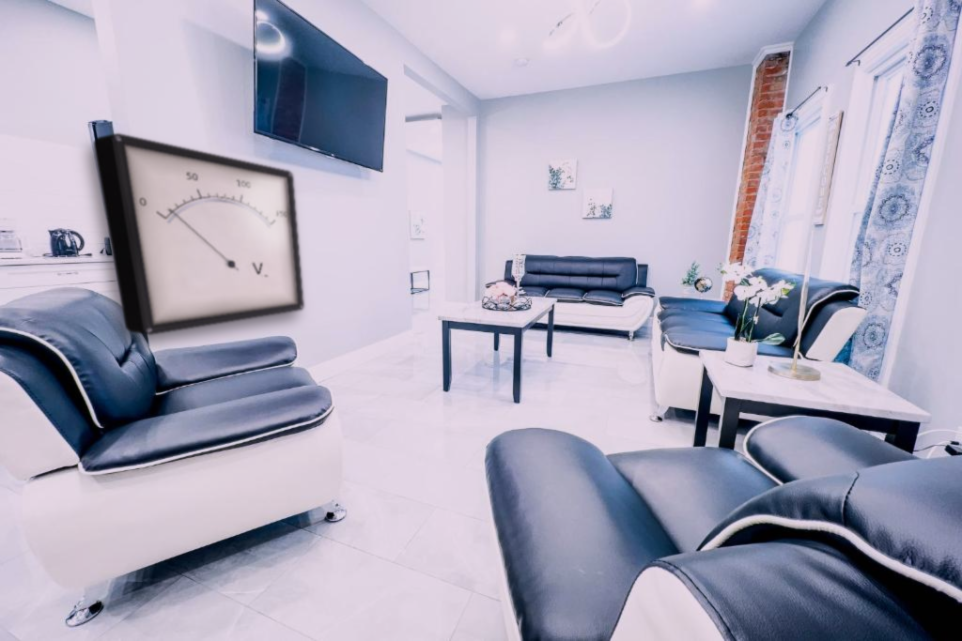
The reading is 10 V
